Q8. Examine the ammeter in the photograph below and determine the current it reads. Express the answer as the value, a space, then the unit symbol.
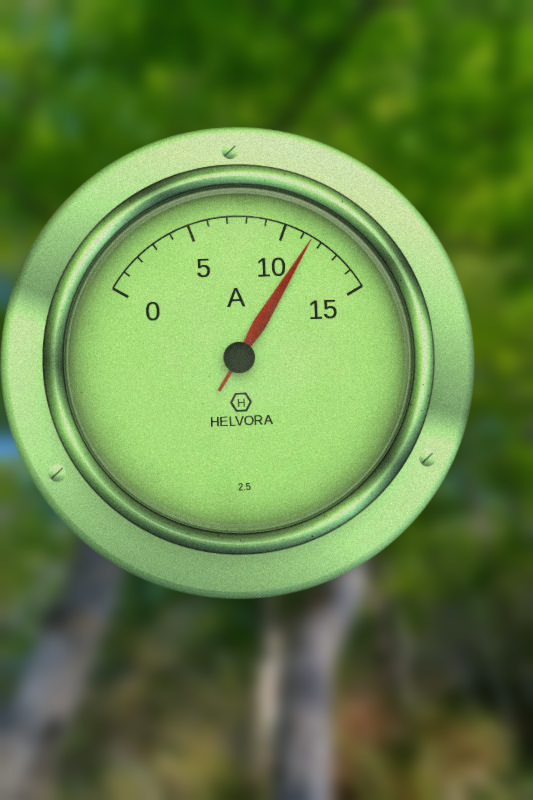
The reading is 11.5 A
